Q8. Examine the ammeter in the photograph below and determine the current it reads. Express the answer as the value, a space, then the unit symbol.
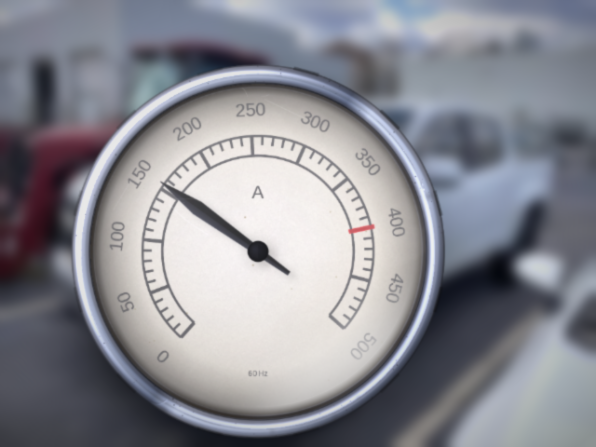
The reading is 155 A
